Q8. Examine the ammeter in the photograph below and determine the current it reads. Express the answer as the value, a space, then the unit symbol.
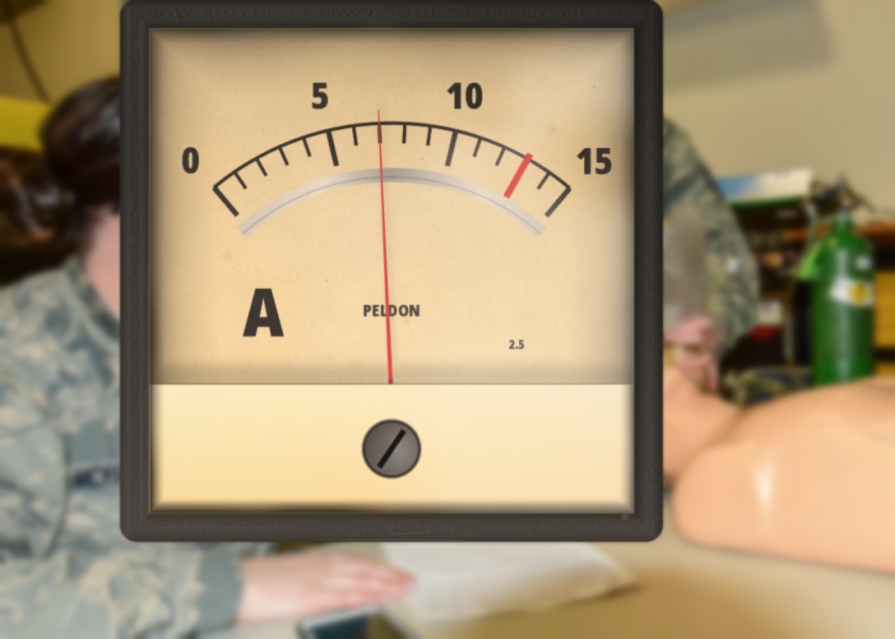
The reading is 7 A
